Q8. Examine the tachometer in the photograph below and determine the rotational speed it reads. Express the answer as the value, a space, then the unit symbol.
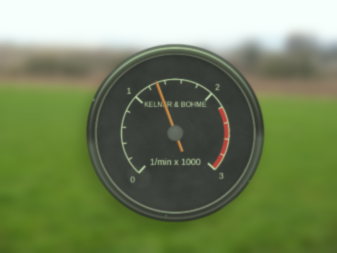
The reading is 1300 rpm
